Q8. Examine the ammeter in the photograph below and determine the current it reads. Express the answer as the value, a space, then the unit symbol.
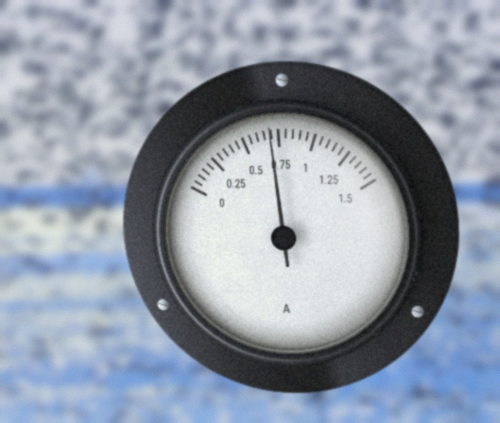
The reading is 0.7 A
